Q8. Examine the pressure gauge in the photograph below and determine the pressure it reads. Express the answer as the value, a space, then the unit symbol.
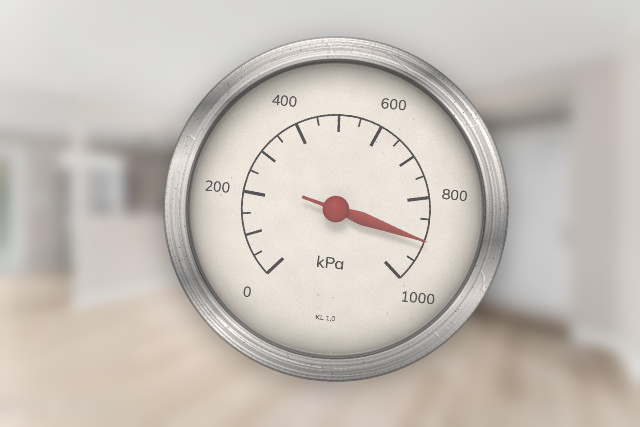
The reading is 900 kPa
